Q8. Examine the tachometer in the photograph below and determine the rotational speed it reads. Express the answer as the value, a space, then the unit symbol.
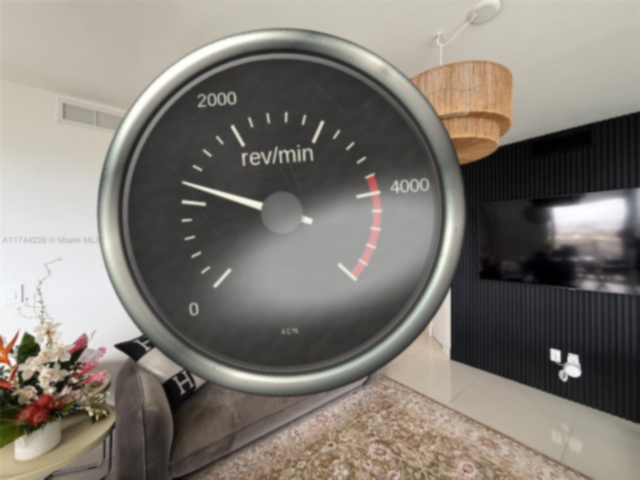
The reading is 1200 rpm
